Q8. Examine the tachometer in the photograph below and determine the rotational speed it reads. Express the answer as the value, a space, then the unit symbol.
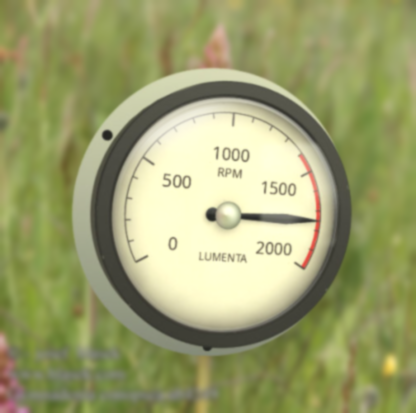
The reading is 1750 rpm
